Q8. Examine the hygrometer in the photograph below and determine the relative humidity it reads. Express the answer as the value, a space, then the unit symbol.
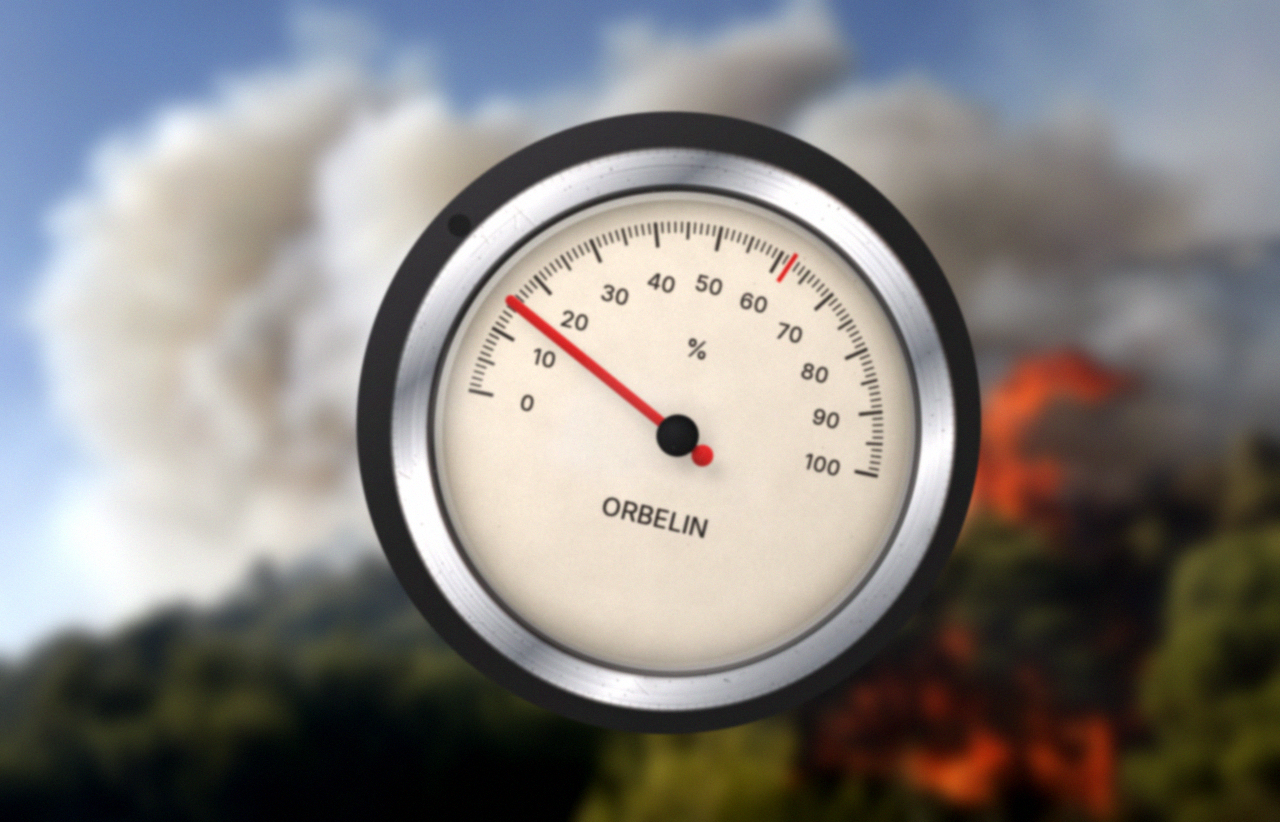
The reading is 15 %
